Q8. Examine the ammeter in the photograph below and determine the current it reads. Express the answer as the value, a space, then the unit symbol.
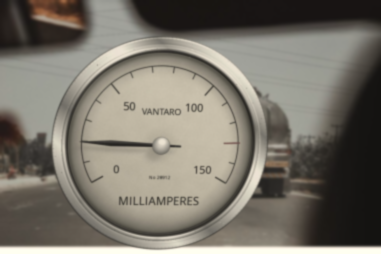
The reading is 20 mA
